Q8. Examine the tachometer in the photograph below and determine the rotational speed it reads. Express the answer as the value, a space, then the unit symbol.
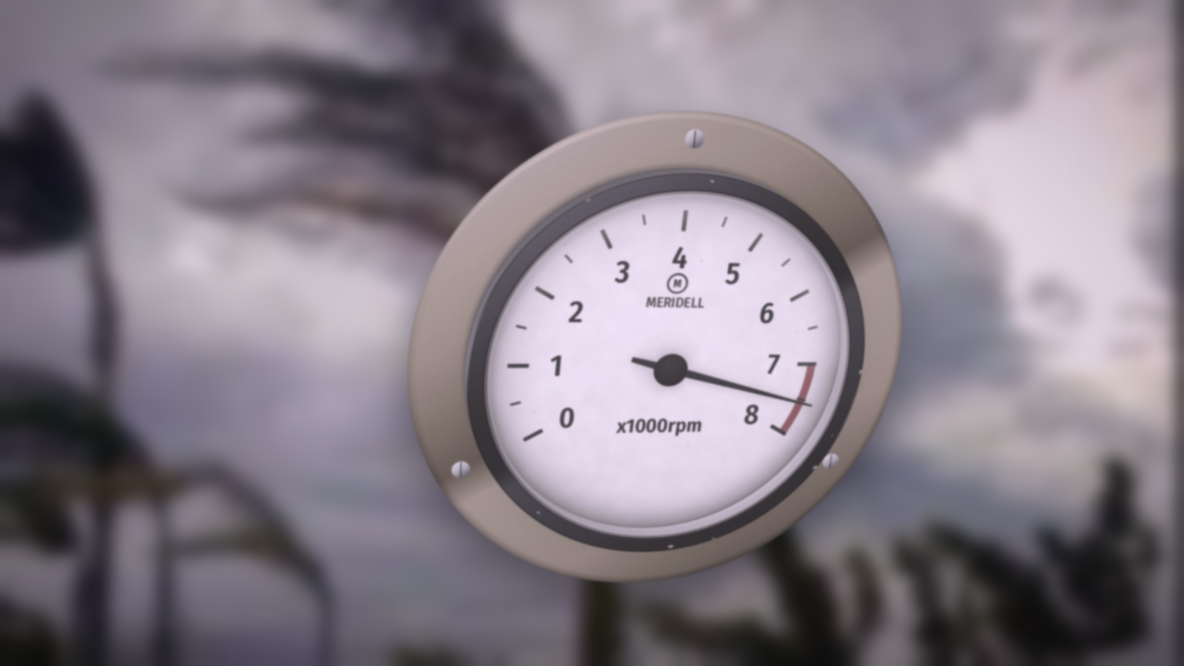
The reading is 7500 rpm
